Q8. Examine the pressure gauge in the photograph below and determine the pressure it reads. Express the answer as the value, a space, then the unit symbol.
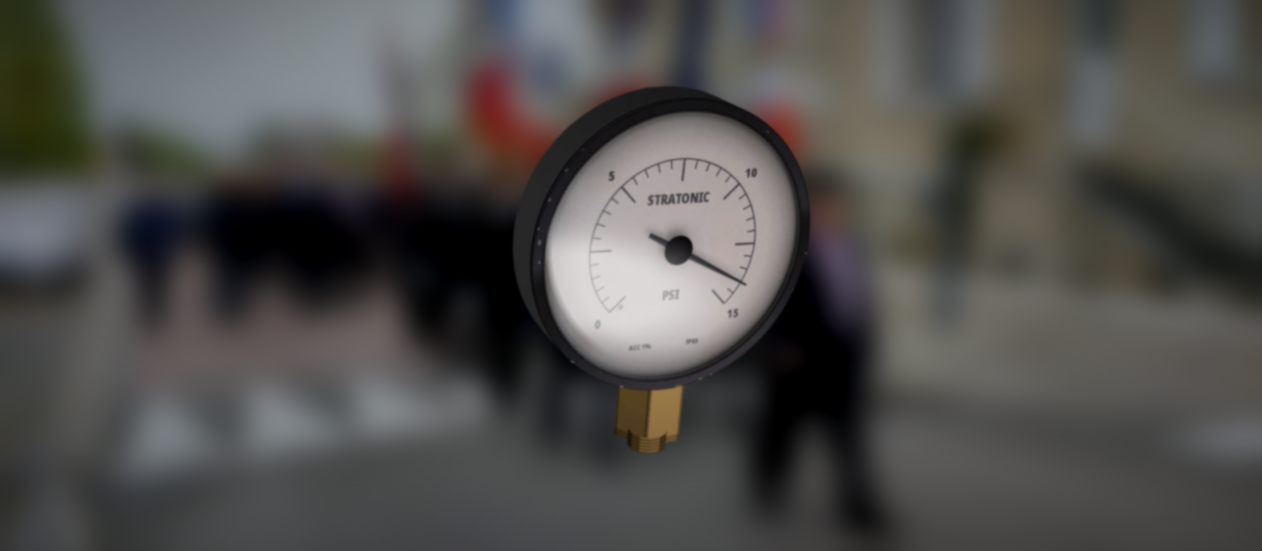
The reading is 14 psi
